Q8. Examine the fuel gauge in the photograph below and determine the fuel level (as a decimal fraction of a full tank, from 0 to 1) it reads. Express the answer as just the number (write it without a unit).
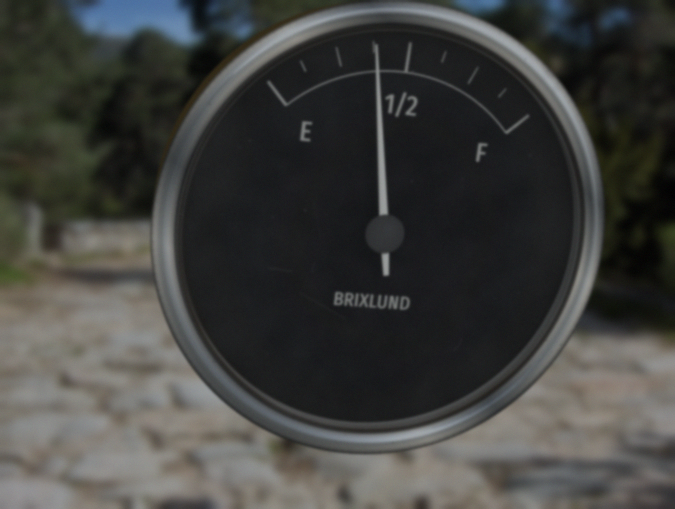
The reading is 0.375
